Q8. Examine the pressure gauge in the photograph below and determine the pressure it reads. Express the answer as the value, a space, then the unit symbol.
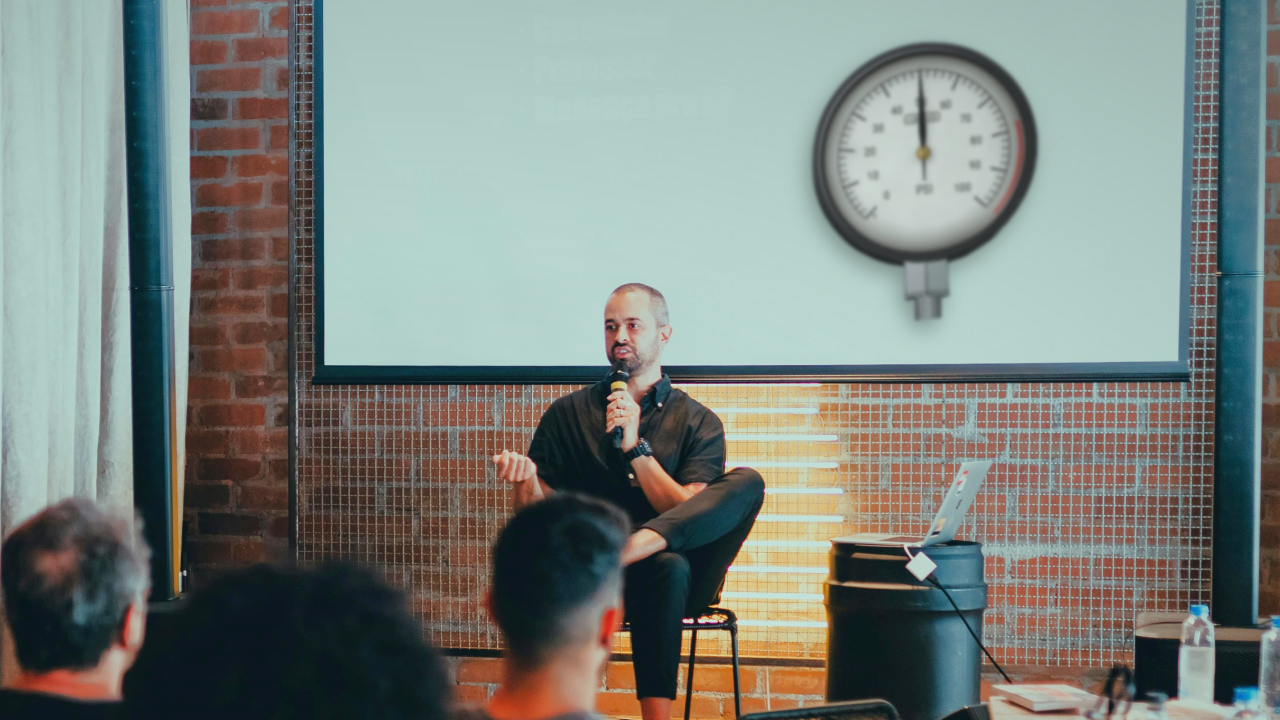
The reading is 50 psi
